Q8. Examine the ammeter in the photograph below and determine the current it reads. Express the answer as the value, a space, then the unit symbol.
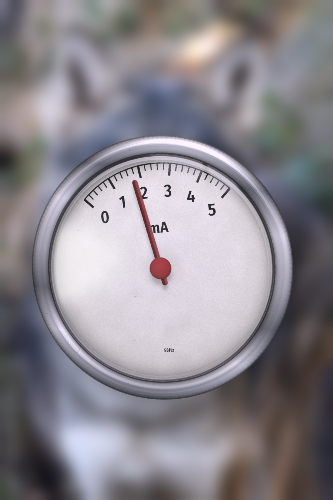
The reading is 1.8 mA
